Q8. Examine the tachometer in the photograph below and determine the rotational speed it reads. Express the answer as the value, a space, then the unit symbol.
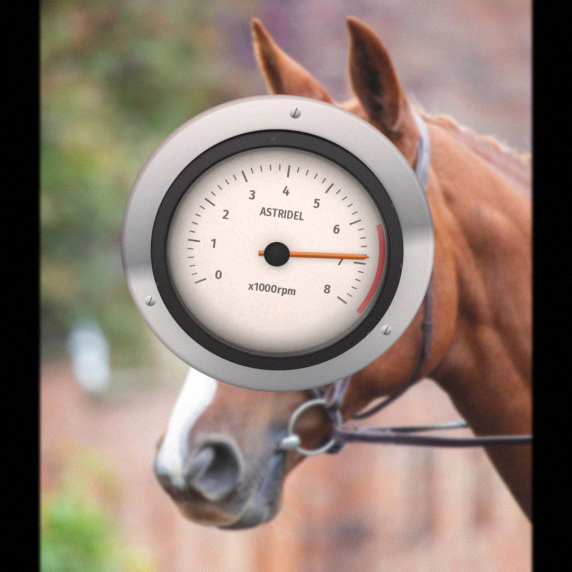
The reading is 6800 rpm
